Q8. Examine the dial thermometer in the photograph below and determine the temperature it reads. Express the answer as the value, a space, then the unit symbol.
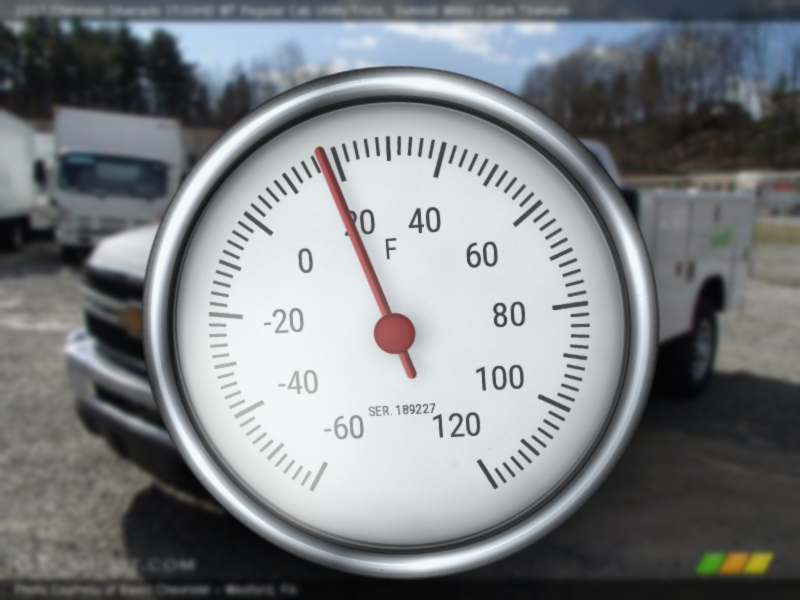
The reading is 18 °F
